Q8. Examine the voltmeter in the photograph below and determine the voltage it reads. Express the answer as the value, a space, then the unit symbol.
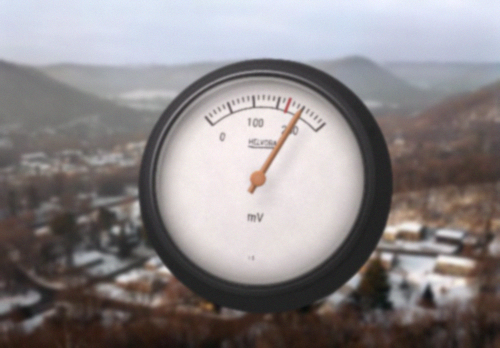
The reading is 200 mV
